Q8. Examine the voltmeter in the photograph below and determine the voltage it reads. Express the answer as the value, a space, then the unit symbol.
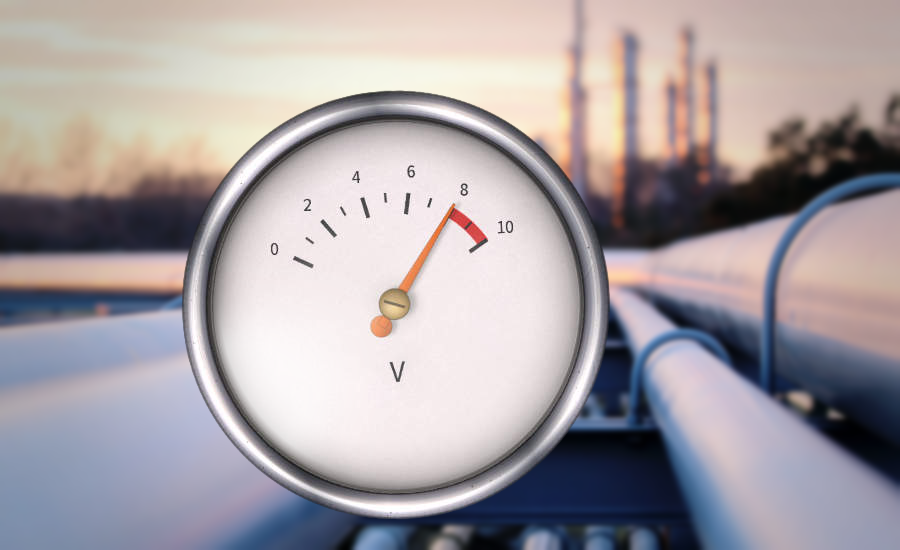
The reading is 8 V
